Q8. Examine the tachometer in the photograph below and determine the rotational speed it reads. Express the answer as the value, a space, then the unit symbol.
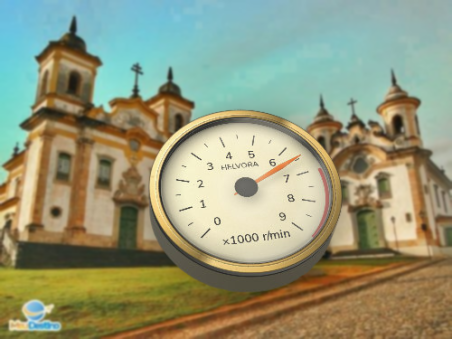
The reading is 6500 rpm
